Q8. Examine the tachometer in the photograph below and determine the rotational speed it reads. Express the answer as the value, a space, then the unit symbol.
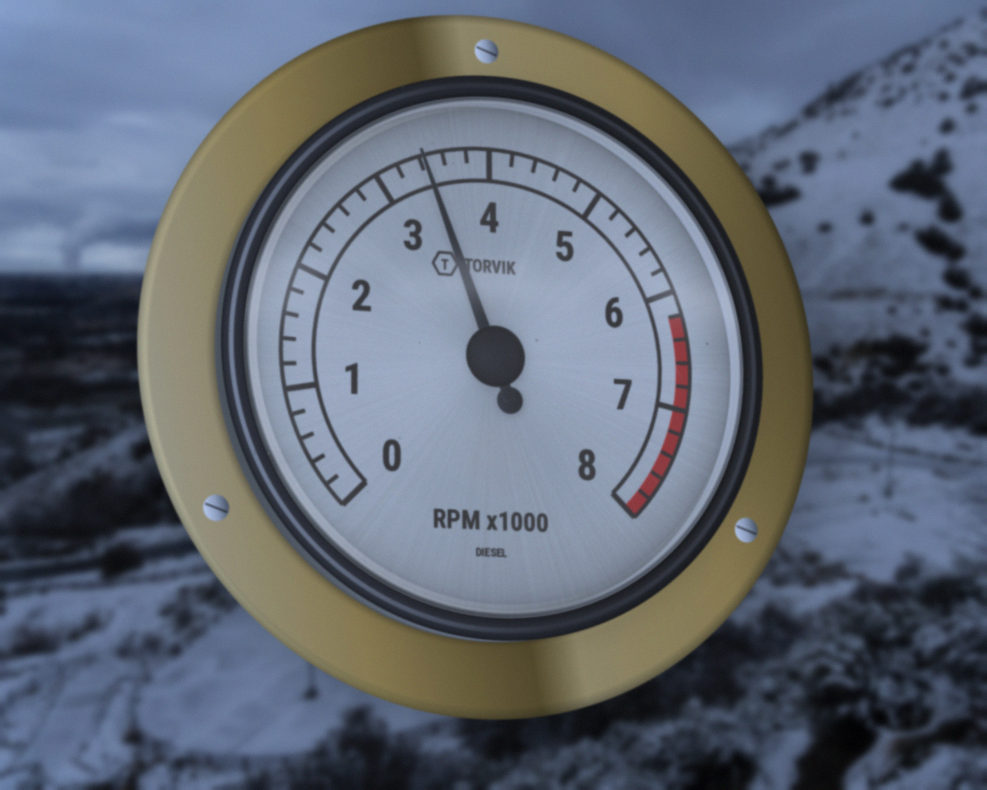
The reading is 3400 rpm
